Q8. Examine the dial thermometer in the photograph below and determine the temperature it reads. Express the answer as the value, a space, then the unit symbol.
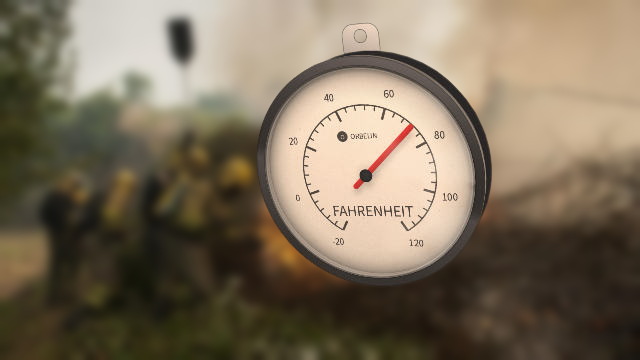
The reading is 72 °F
